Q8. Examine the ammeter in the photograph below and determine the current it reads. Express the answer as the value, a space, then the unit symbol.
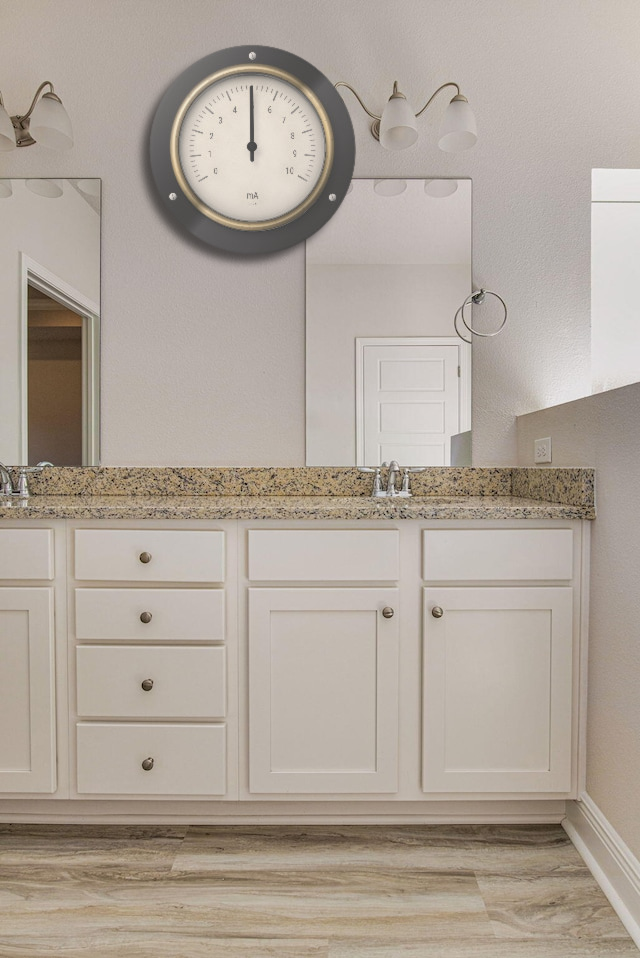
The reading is 5 mA
